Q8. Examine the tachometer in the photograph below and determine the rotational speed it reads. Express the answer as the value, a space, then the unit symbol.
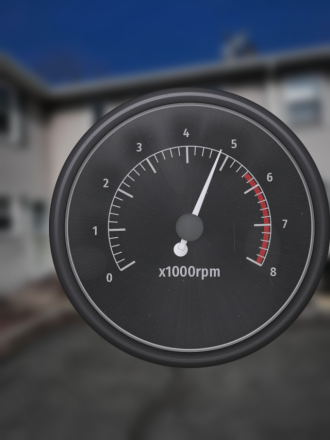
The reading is 4800 rpm
